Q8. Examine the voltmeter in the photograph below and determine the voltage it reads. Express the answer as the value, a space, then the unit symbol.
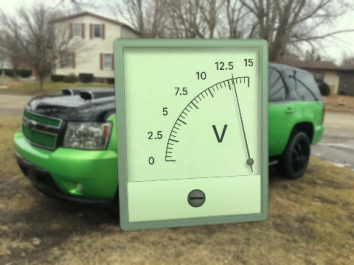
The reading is 13 V
